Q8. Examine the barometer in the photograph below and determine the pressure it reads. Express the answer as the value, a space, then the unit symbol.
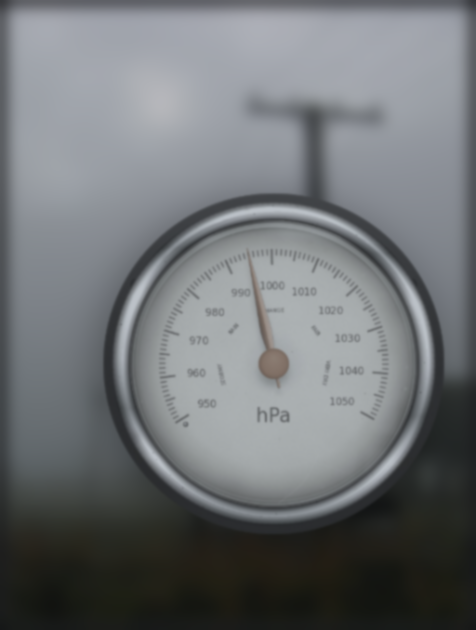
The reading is 995 hPa
